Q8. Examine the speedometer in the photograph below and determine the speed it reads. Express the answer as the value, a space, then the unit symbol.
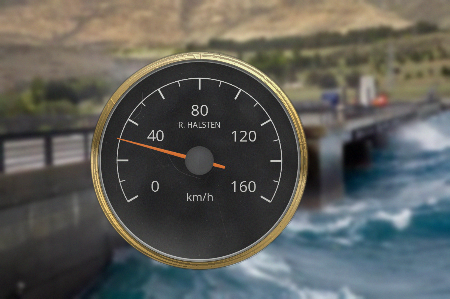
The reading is 30 km/h
